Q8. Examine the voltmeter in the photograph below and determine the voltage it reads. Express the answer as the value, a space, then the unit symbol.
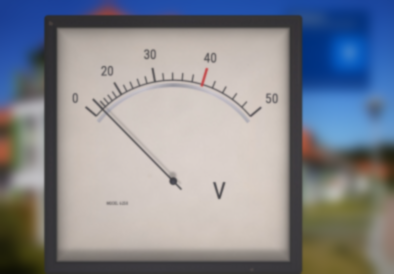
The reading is 10 V
